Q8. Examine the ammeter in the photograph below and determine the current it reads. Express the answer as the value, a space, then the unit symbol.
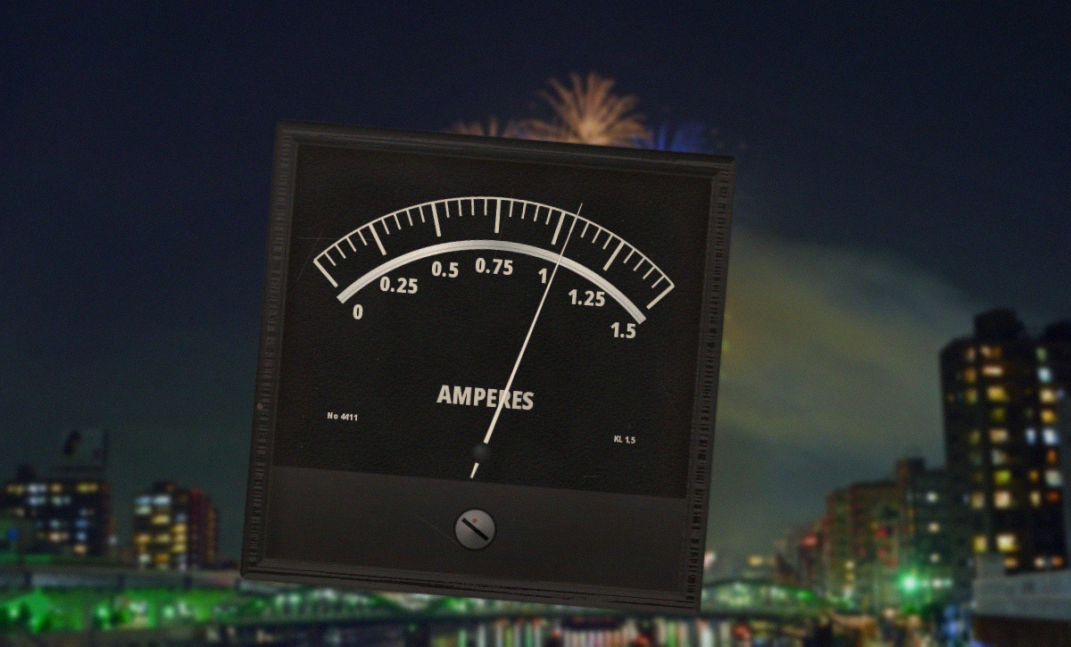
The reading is 1.05 A
